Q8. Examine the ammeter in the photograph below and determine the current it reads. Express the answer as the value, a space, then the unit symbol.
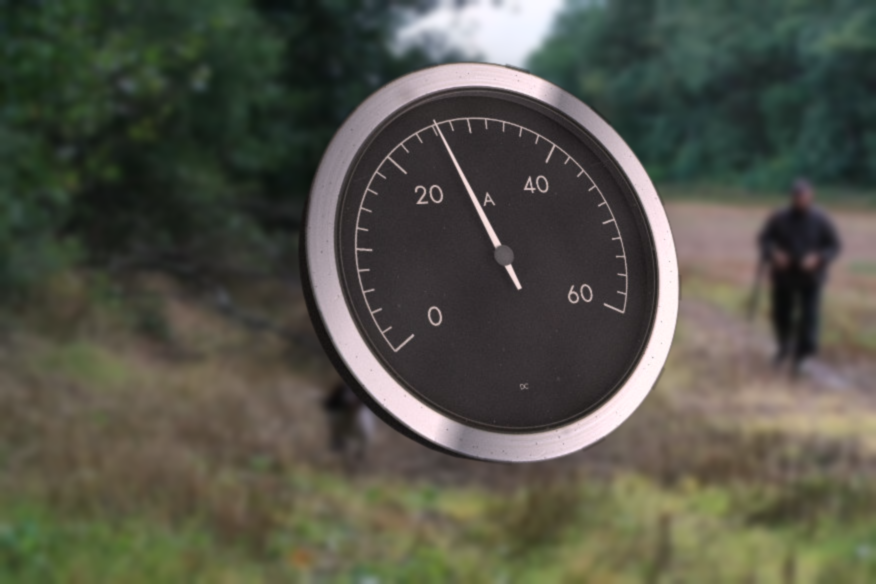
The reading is 26 A
